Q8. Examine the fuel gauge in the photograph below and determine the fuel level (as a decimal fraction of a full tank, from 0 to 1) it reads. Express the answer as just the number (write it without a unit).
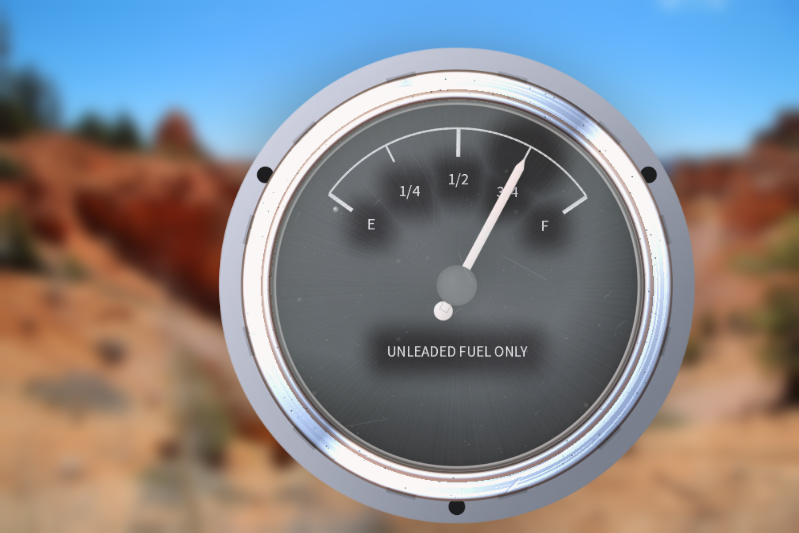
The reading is 0.75
